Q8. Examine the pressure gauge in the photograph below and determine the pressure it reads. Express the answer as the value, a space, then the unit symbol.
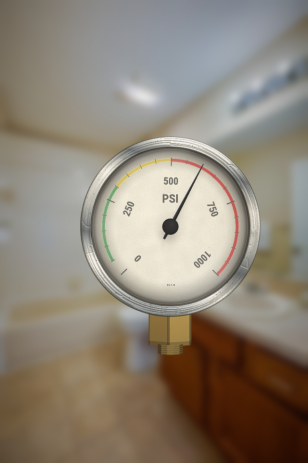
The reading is 600 psi
